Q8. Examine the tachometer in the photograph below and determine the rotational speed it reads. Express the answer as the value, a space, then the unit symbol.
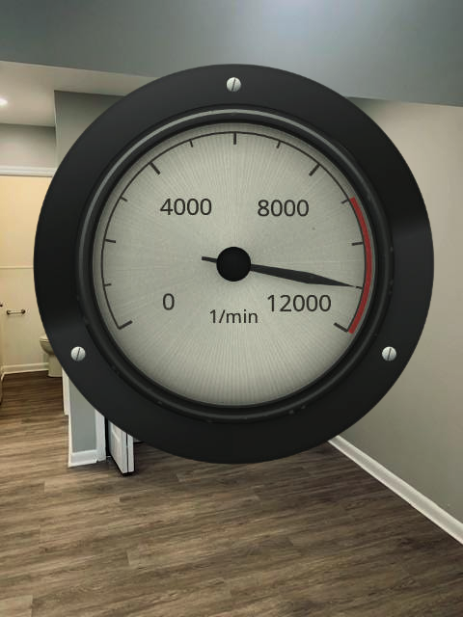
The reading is 11000 rpm
